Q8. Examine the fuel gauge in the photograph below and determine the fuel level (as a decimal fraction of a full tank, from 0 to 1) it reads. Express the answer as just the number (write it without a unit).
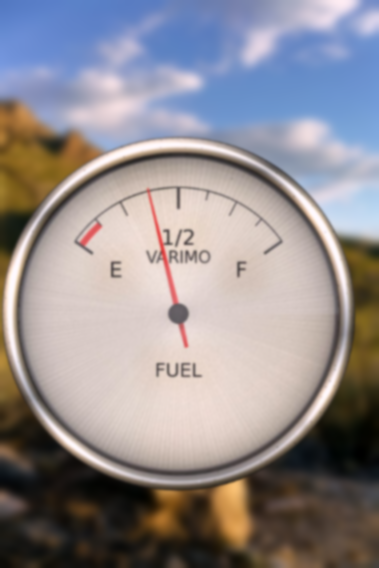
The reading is 0.375
